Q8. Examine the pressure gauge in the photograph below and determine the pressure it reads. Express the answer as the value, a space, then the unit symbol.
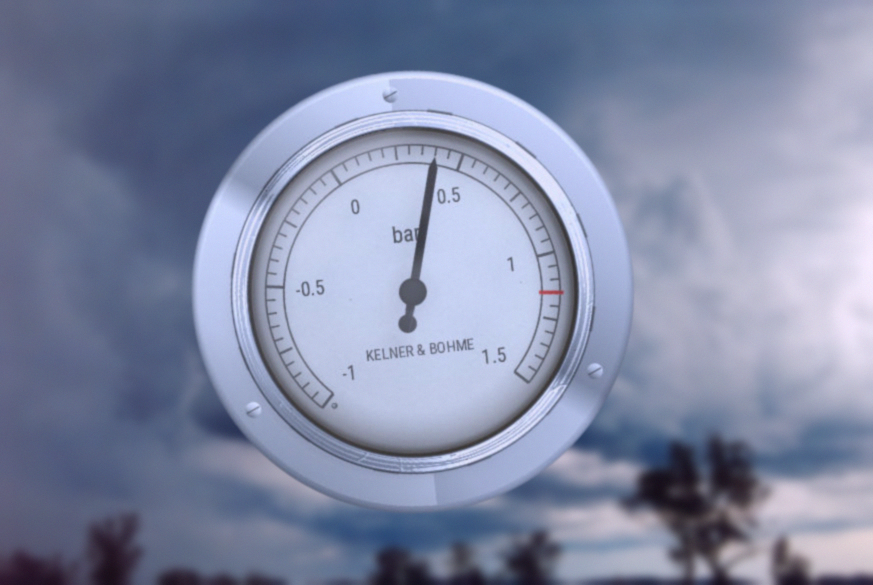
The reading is 0.4 bar
